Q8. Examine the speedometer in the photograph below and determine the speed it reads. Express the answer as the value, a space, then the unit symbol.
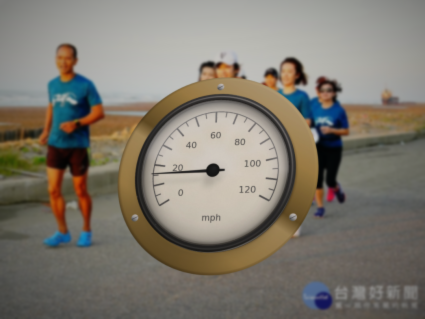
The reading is 15 mph
